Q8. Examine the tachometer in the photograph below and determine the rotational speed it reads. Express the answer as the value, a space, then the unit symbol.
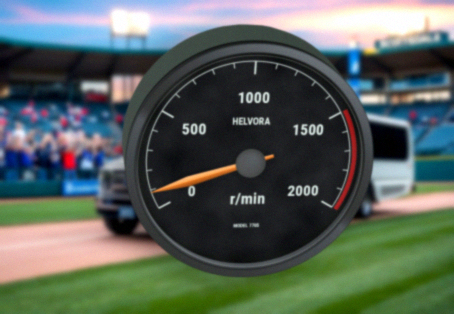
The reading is 100 rpm
